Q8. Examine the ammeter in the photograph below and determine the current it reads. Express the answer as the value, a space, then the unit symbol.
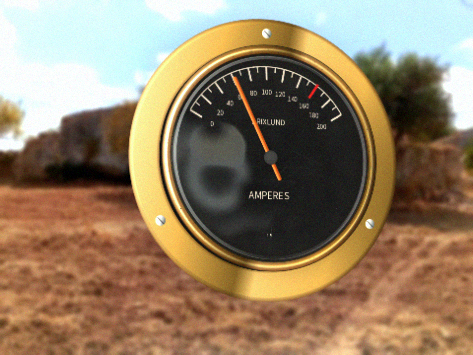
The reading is 60 A
